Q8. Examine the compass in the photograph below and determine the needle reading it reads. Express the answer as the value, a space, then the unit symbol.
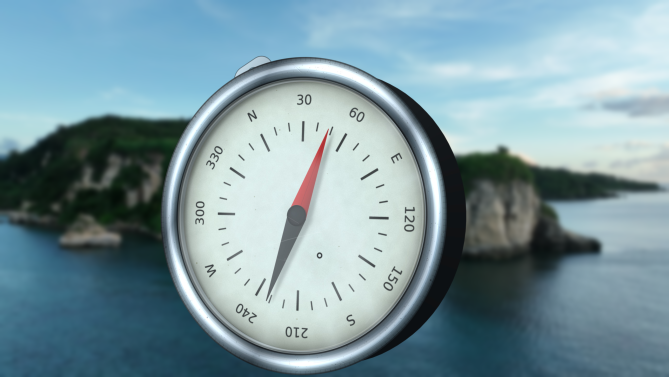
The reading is 50 °
